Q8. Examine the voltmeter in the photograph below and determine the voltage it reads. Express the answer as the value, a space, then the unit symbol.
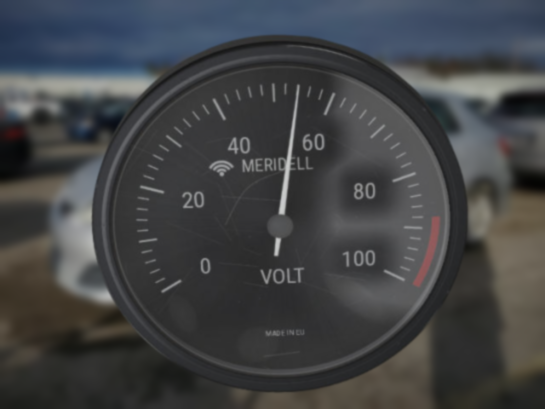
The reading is 54 V
